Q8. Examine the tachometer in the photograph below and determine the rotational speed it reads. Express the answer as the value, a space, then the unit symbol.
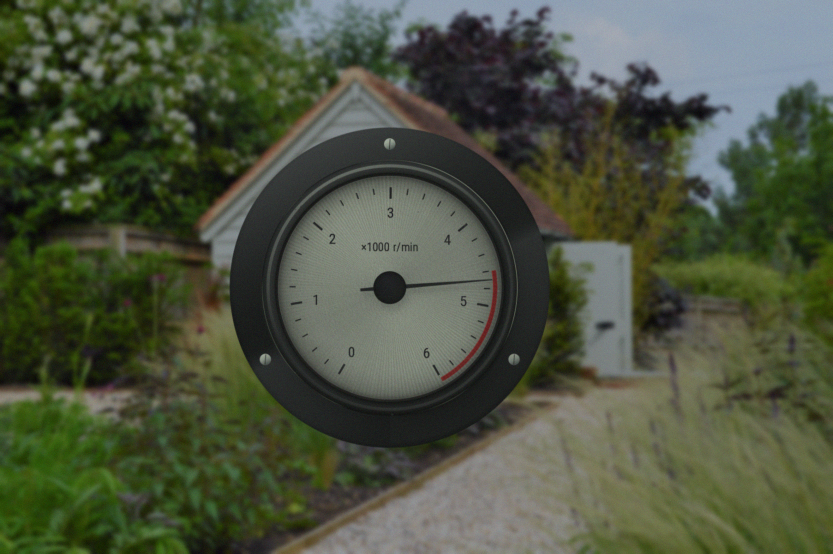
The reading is 4700 rpm
